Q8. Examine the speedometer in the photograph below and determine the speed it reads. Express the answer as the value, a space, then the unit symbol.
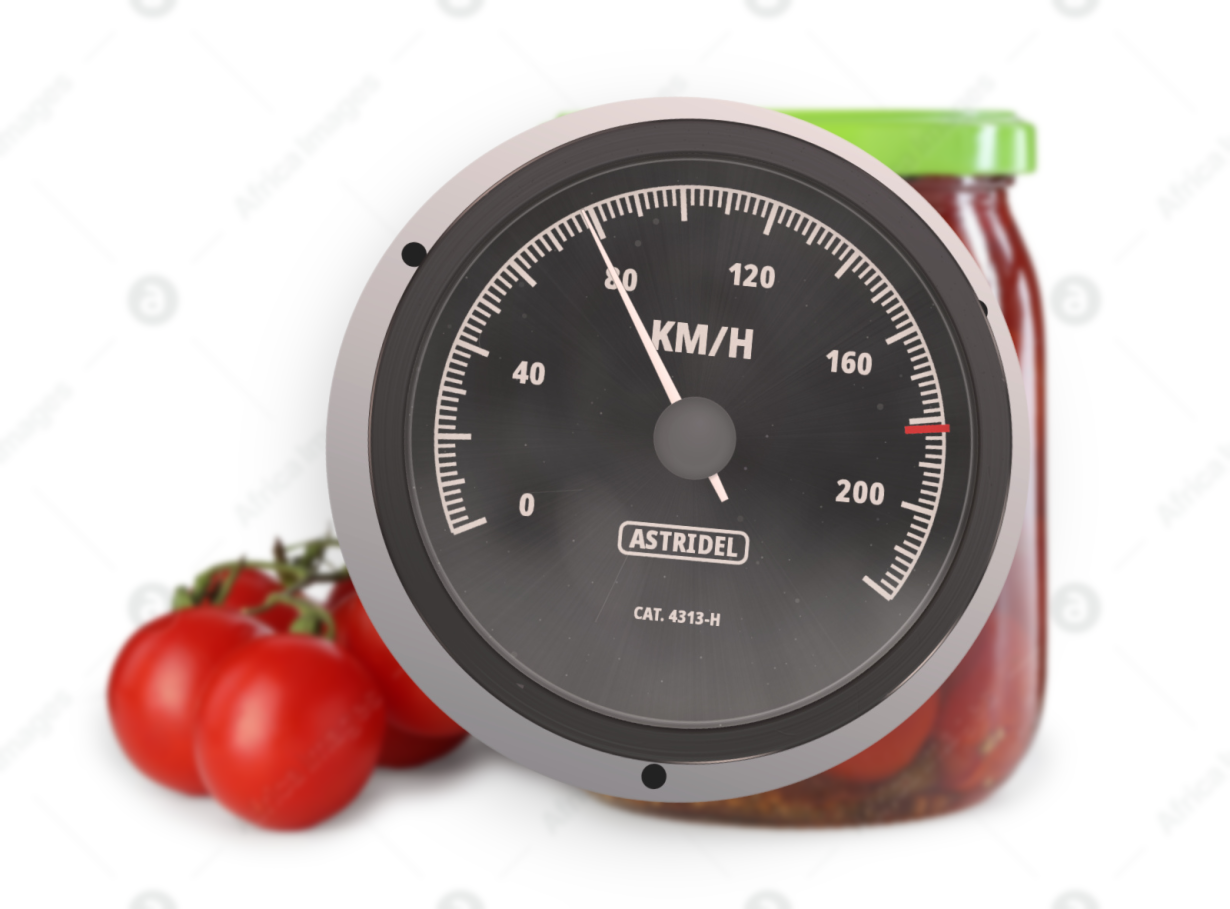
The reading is 78 km/h
